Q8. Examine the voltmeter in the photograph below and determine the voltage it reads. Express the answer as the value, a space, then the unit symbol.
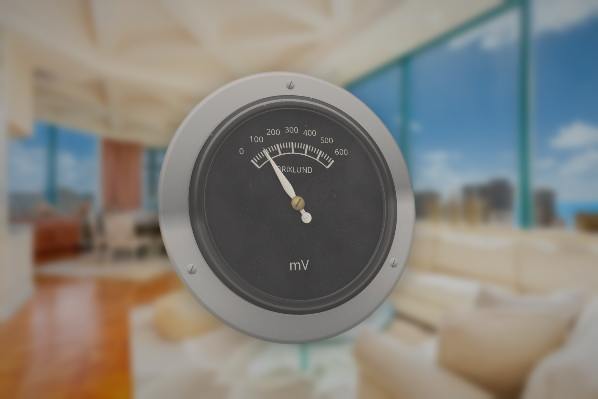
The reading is 100 mV
